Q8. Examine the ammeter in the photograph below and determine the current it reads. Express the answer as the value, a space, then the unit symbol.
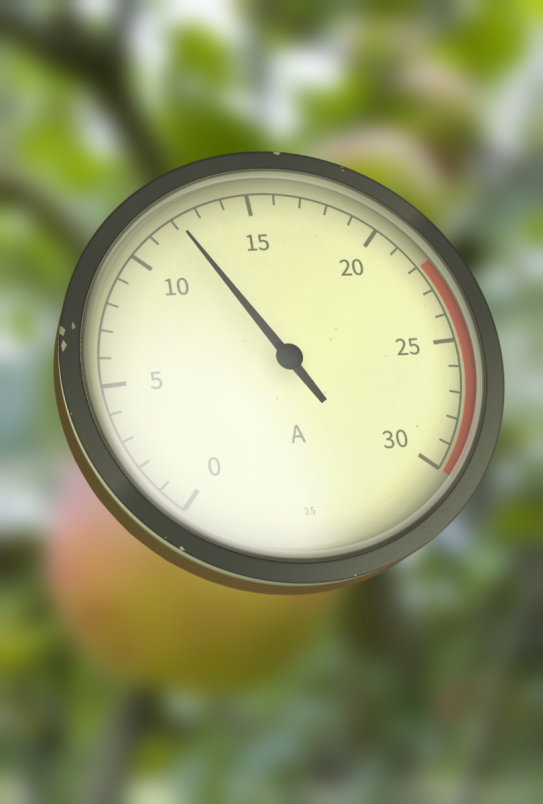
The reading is 12 A
